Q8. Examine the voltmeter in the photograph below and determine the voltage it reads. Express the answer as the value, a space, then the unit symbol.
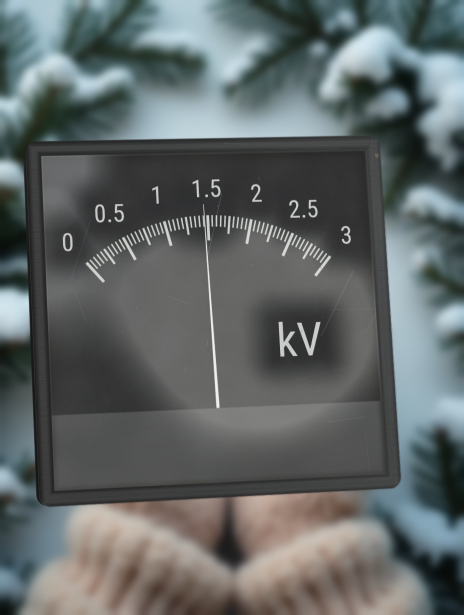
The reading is 1.45 kV
